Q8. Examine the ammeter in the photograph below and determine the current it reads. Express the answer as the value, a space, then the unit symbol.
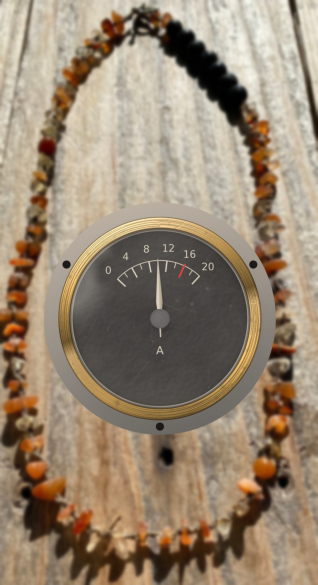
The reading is 10 A
